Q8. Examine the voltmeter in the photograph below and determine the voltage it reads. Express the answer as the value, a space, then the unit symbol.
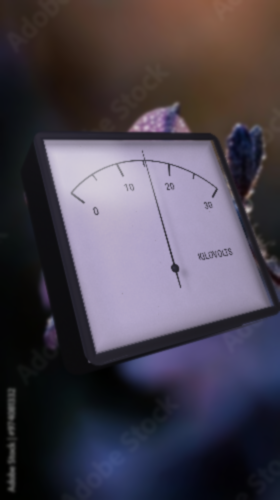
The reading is 15 kV
